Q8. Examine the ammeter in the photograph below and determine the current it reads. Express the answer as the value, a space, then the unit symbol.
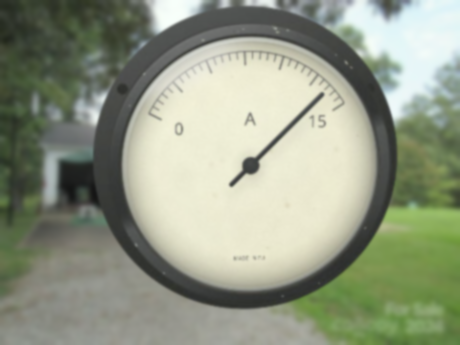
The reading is 13.5 A
